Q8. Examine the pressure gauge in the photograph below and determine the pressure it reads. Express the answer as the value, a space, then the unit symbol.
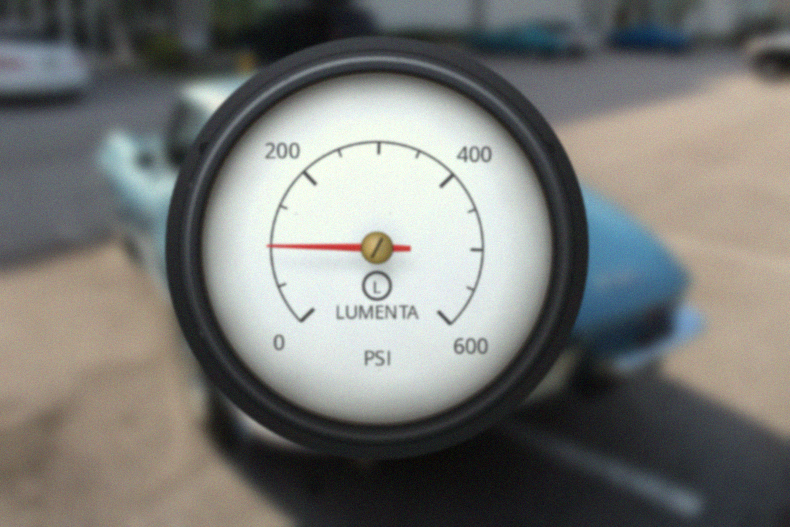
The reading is 100 psi
